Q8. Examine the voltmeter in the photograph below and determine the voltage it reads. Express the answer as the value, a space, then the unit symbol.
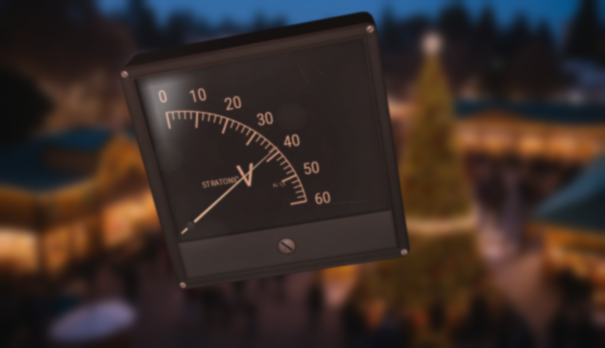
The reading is 38 V
